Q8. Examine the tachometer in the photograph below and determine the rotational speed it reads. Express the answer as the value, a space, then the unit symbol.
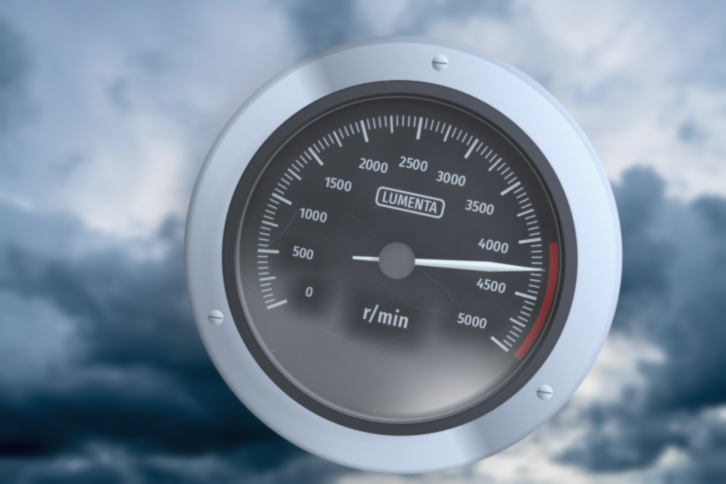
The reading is 4250 rpm
